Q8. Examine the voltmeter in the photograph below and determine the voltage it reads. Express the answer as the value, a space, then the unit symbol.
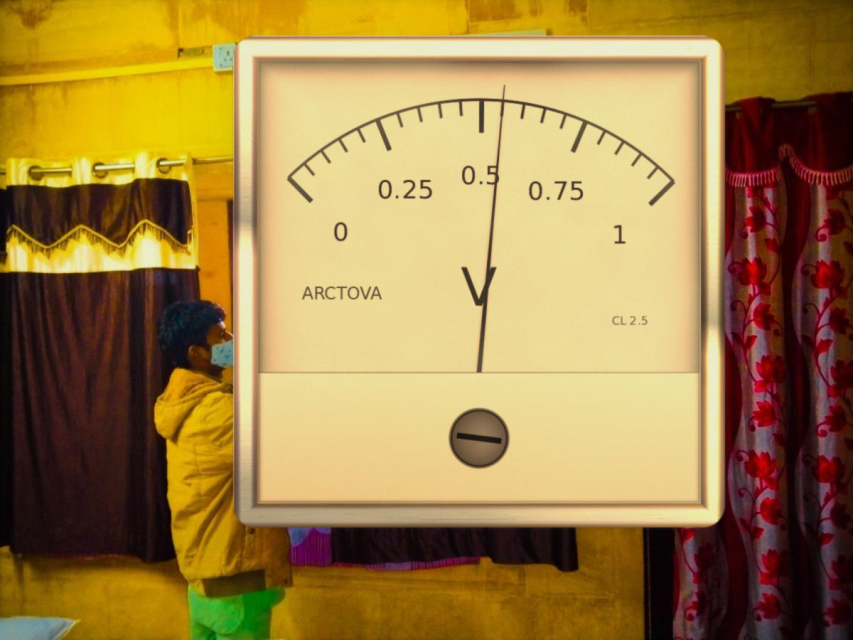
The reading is 0.55 V
